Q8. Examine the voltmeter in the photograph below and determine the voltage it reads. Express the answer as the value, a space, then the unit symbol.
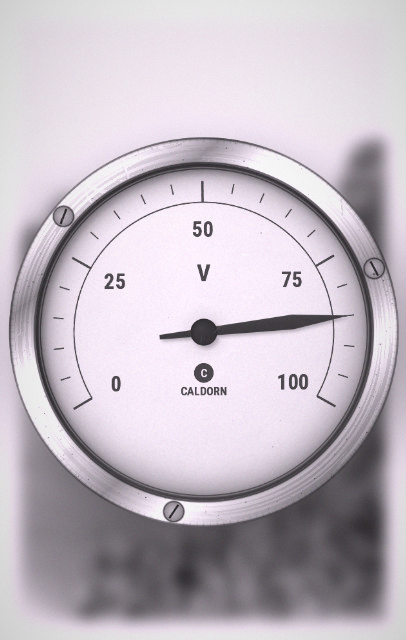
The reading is 85 V
